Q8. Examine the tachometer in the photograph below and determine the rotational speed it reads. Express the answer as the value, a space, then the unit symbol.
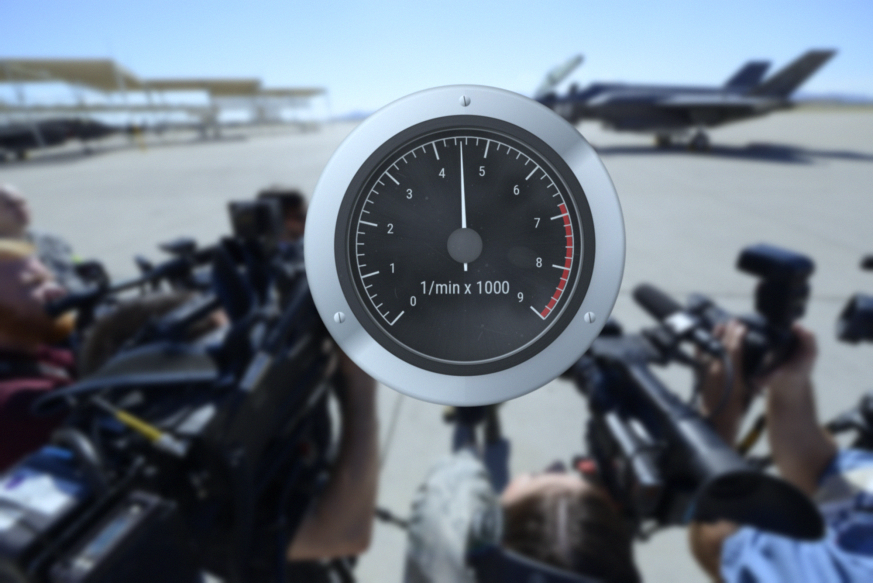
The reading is 4500 rpm
